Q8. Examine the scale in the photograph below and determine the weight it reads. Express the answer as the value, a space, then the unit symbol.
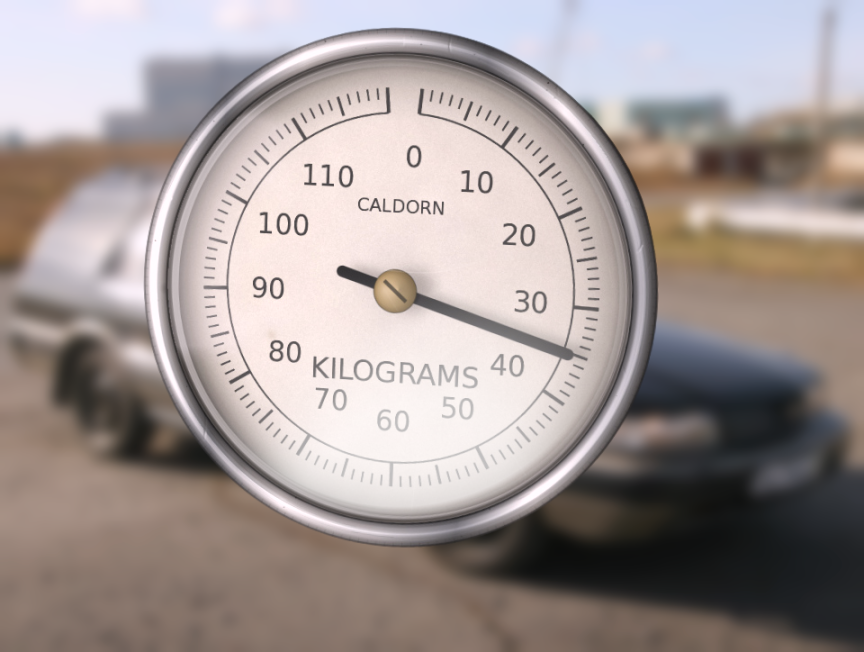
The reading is 35 kg
